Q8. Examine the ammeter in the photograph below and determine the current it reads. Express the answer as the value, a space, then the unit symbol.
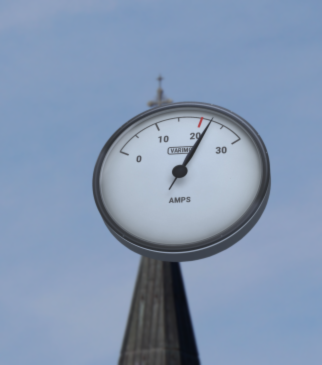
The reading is 22.5 A
